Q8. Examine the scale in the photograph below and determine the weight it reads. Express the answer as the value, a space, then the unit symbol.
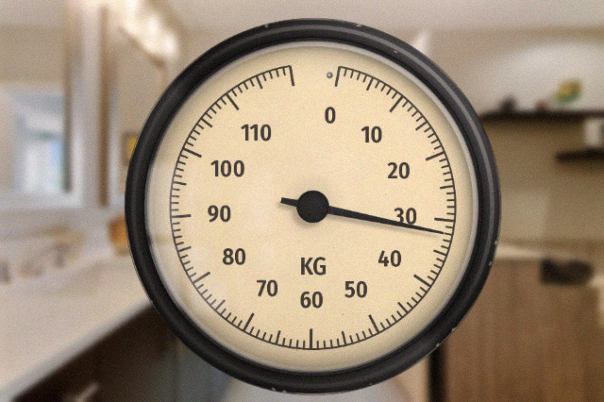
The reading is 32 kg
